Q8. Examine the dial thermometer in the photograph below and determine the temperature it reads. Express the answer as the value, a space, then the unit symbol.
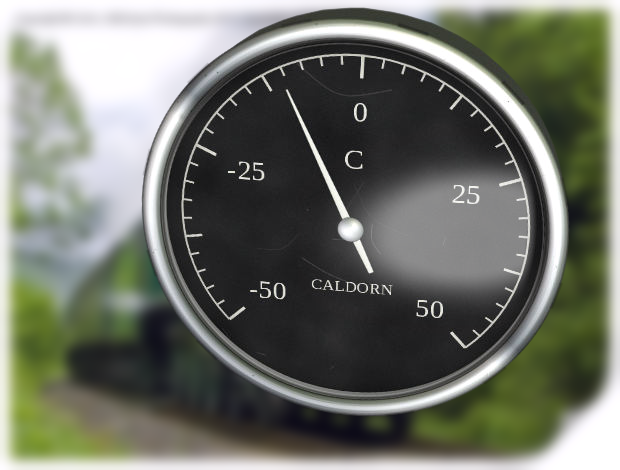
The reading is -10 °C
